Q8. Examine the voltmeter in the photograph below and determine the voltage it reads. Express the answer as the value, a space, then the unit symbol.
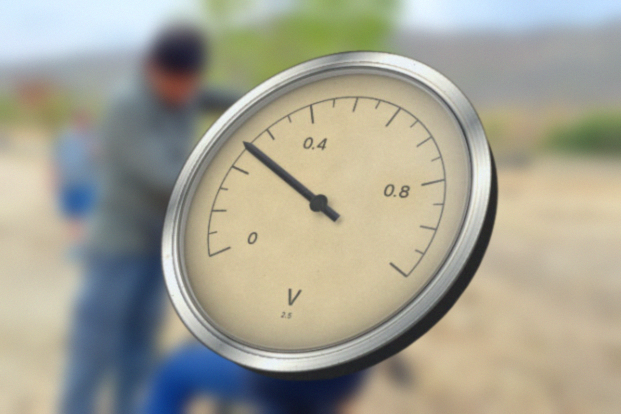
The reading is 0.25 V
